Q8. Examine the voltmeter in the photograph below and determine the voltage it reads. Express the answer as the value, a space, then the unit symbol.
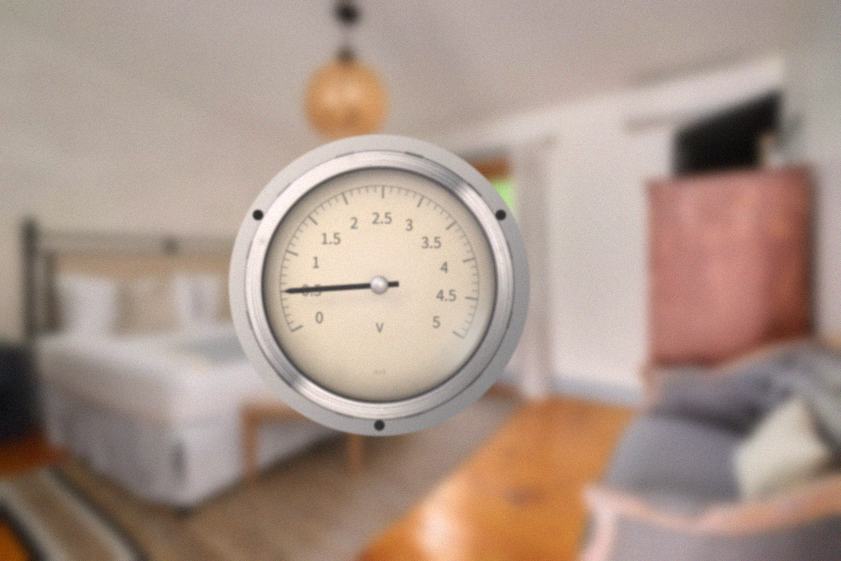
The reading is 0.5 V
